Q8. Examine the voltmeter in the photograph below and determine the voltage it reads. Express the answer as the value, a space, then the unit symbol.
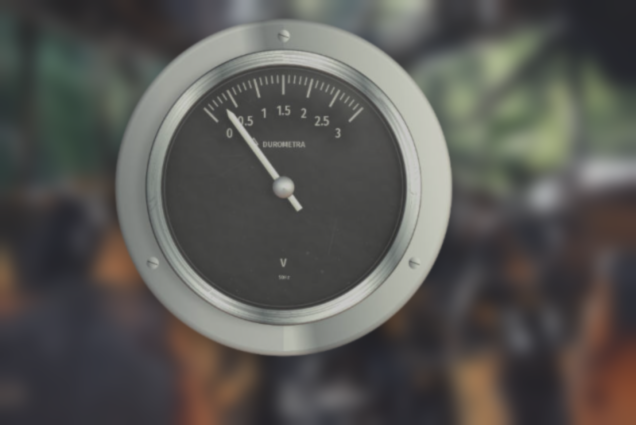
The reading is 0.3 V
